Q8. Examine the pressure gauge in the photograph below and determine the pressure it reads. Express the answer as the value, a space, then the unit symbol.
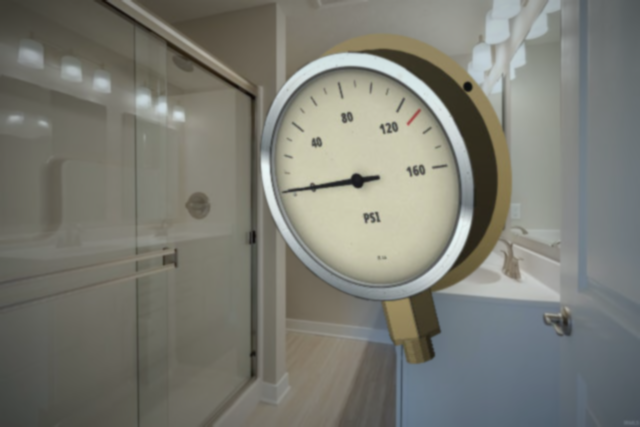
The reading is 0 psi
